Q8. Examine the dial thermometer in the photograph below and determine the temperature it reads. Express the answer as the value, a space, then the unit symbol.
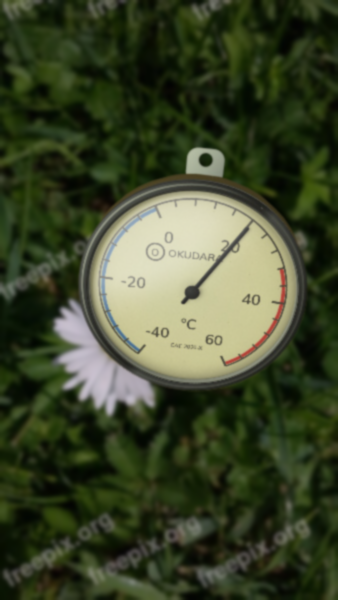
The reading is 20 °C
